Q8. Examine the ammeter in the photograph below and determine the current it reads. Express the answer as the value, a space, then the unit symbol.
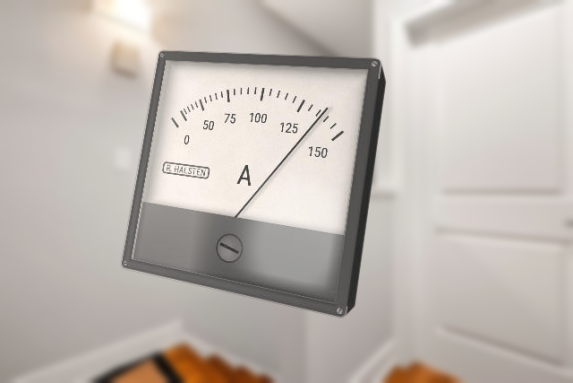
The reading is 137.5 A
